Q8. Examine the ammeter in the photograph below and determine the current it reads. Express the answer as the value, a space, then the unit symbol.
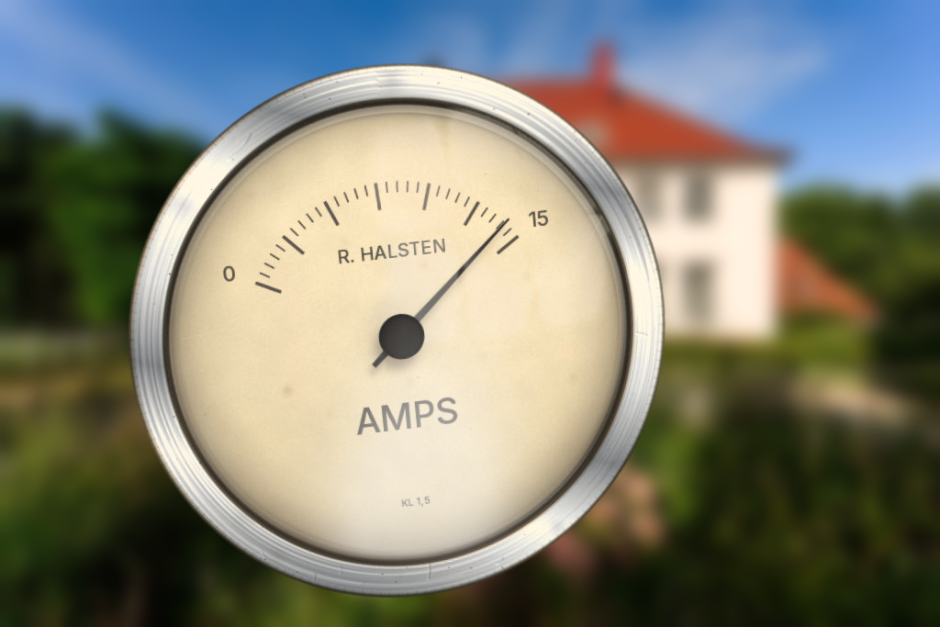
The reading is 14 A
